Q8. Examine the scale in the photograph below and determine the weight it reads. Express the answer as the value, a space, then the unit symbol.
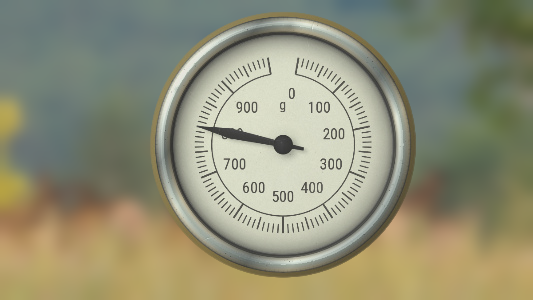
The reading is 800 g
